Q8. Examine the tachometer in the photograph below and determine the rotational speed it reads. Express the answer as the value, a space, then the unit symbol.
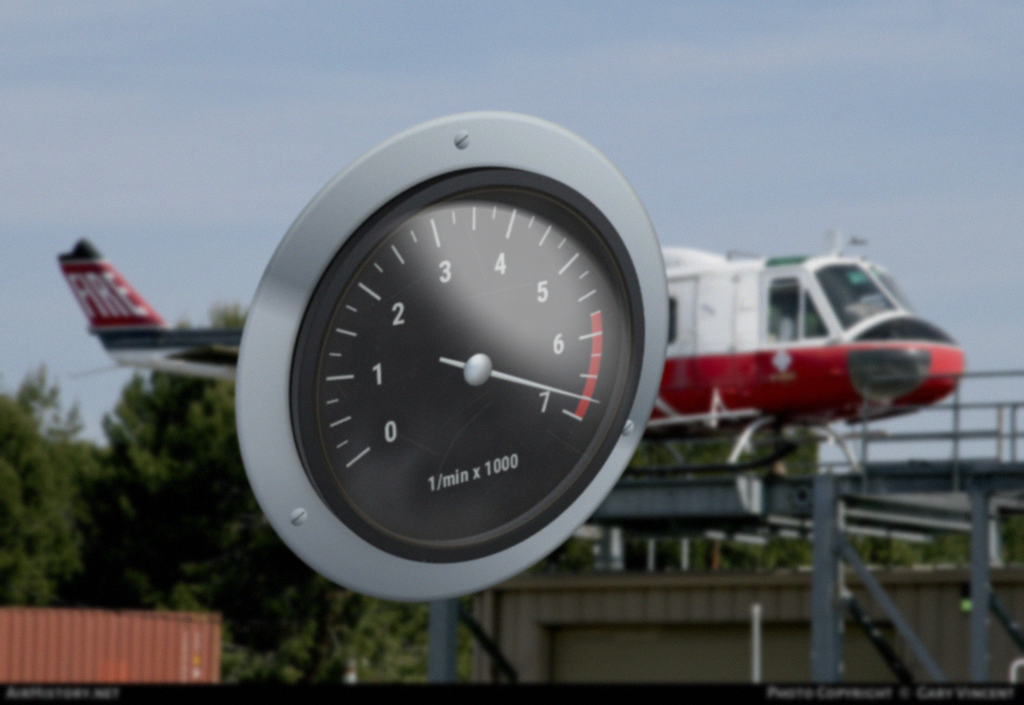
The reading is 6750 rpm
